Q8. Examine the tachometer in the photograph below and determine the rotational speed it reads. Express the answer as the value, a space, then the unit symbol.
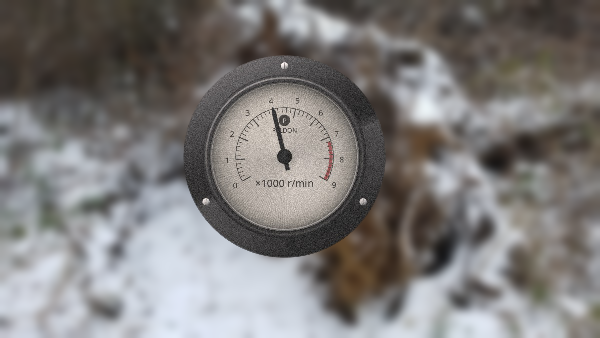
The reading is 4000 rpm
